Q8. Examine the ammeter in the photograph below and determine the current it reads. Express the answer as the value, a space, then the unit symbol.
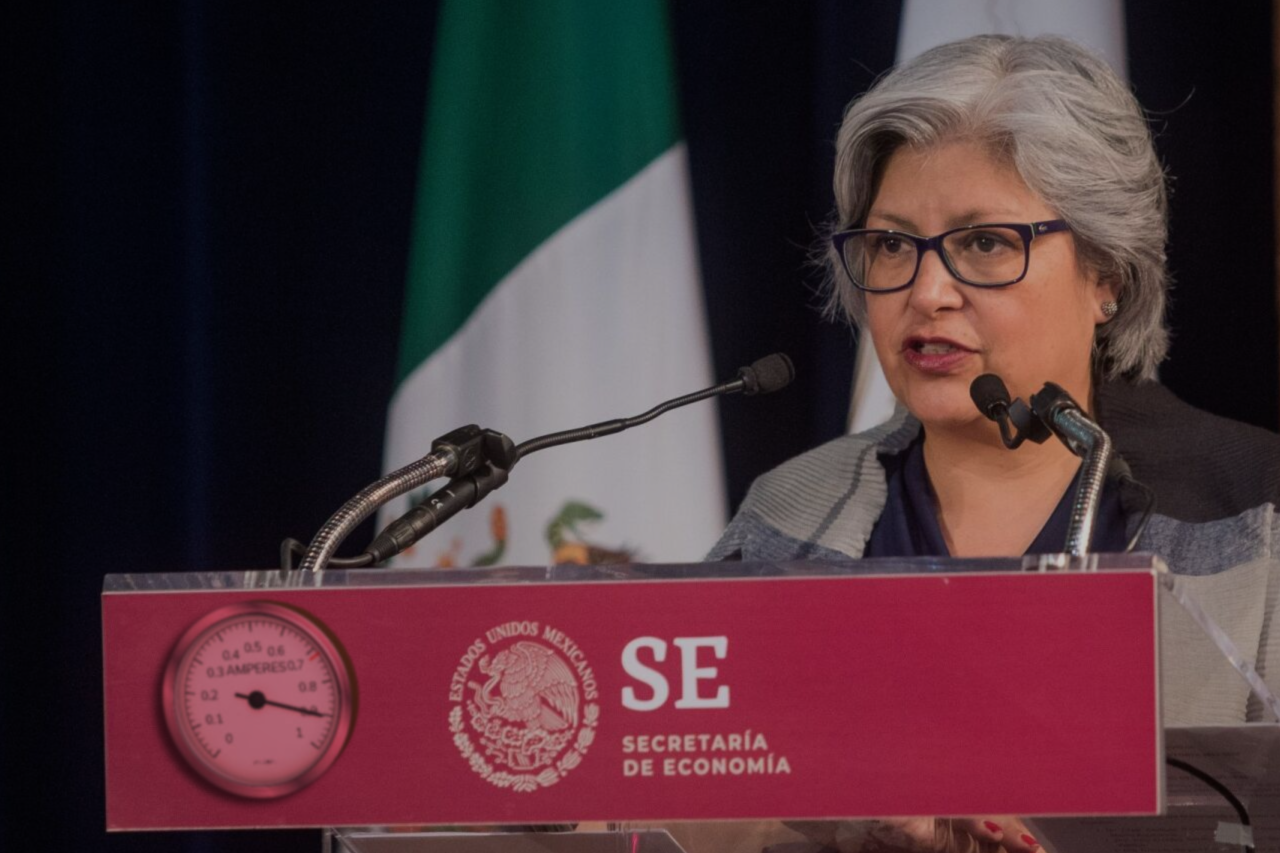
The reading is 0.9 A
